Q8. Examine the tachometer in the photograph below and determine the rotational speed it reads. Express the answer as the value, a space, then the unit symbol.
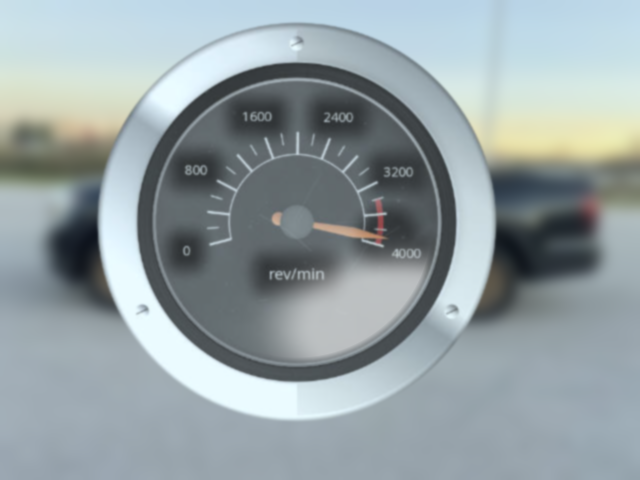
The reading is 3900 rpm
